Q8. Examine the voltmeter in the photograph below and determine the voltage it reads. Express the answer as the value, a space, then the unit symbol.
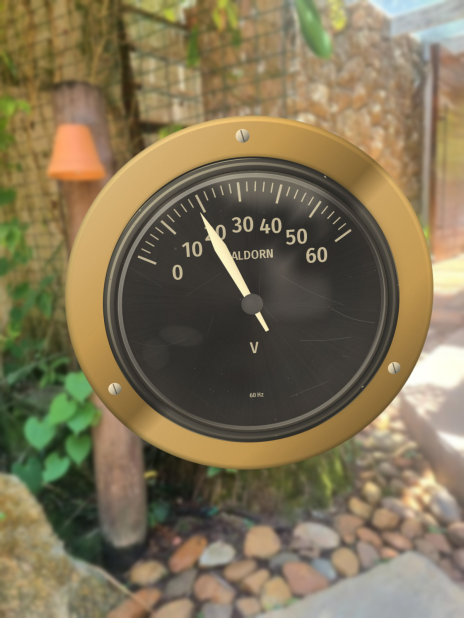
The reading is 19 V
